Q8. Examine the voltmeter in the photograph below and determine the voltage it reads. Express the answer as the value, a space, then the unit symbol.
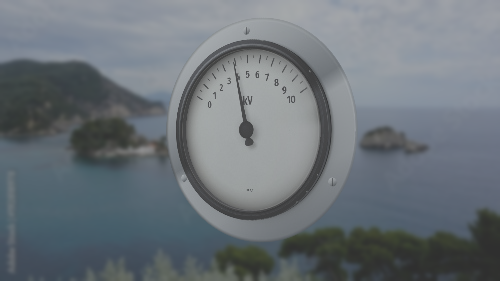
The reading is 4 kV
